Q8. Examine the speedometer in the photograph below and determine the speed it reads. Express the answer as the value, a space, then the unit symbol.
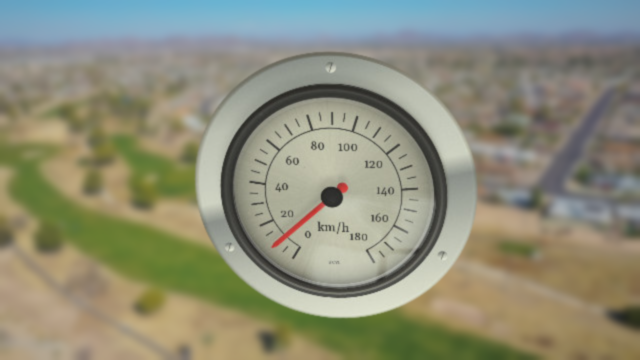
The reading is 10 km/h
